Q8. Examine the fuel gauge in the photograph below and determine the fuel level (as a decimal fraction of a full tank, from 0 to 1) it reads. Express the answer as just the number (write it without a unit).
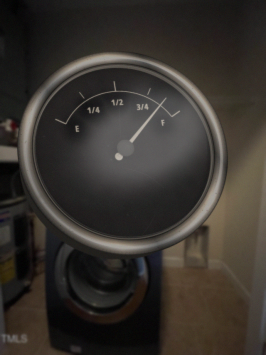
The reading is 0.875
